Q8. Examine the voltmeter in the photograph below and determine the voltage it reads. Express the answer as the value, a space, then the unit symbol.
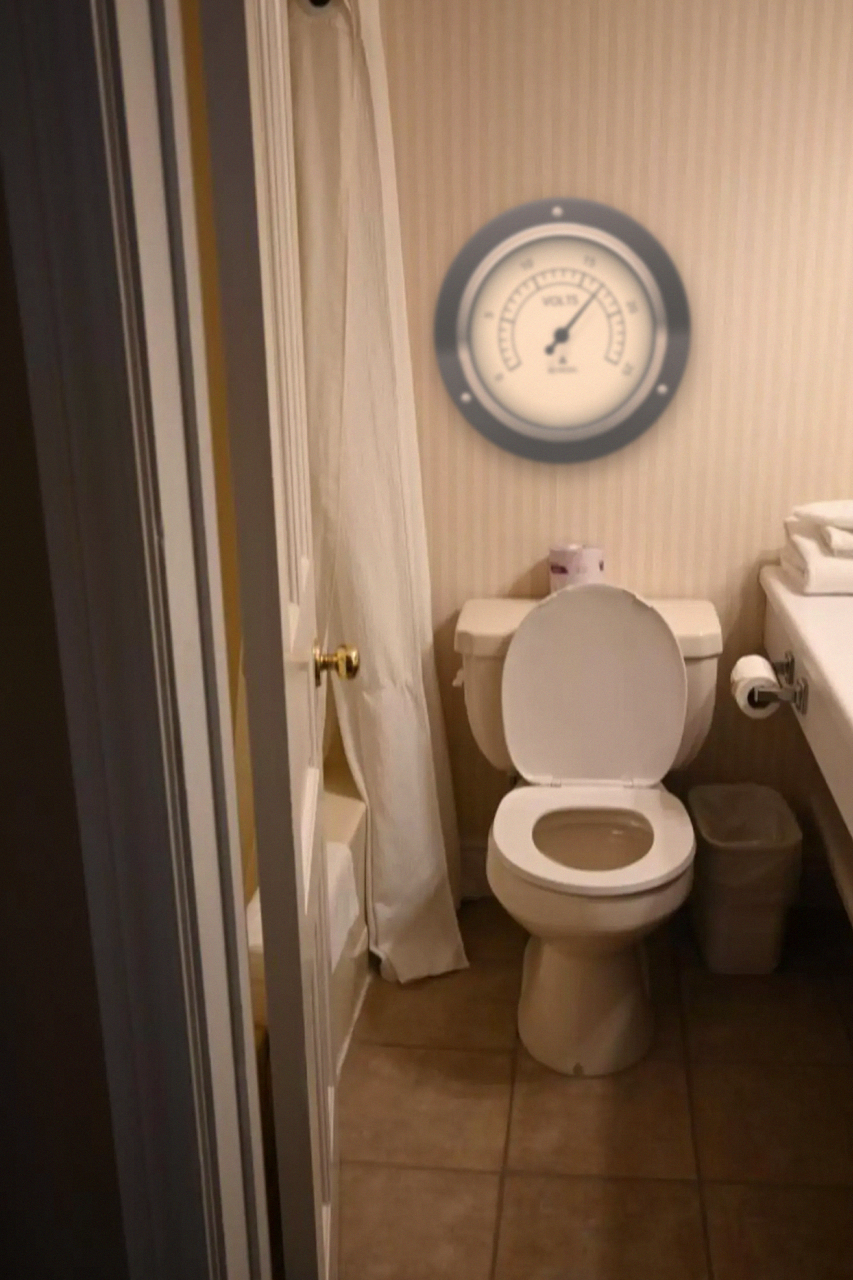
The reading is 17 V
